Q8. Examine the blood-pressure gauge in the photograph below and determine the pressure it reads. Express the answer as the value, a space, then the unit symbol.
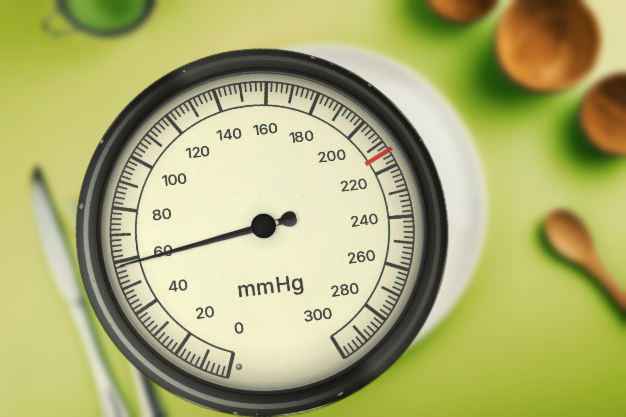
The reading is 58 mmHg
